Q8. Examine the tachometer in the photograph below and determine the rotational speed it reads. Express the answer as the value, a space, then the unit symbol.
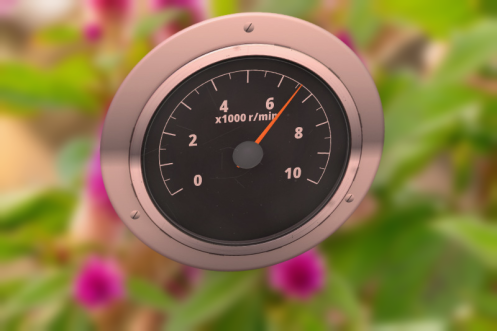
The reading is 6500 rpm
